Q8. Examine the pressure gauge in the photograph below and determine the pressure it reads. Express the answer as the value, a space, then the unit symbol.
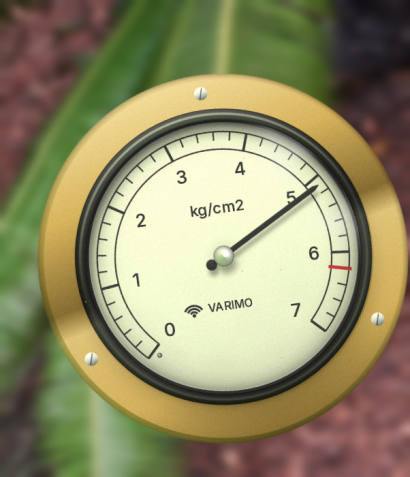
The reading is 5.1 kg/cm²
